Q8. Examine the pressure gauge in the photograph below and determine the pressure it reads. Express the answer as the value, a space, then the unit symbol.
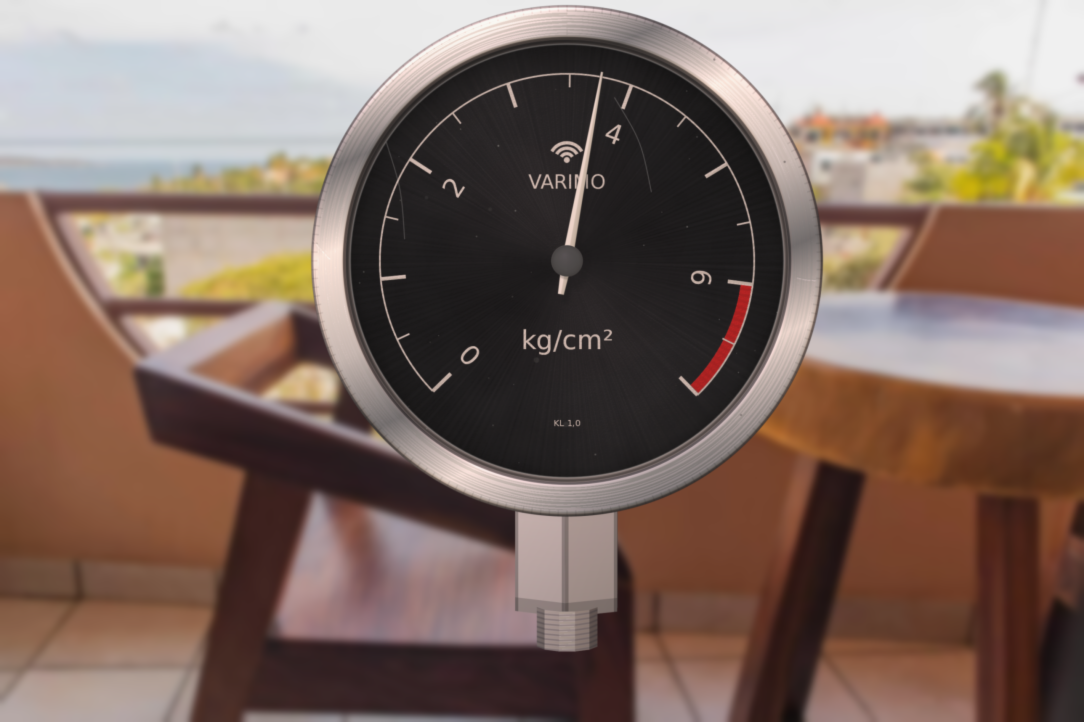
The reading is 3.75 kg/cm²
